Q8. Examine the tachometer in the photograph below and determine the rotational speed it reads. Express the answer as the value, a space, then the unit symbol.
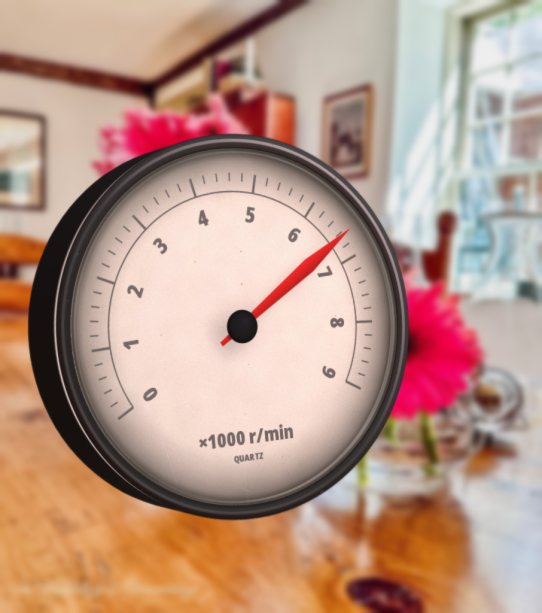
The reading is 6600 rpm
